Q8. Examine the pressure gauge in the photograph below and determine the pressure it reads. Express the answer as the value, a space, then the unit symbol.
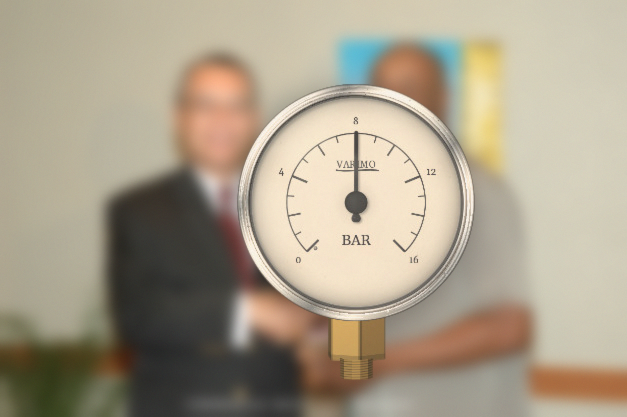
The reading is 8 bar
